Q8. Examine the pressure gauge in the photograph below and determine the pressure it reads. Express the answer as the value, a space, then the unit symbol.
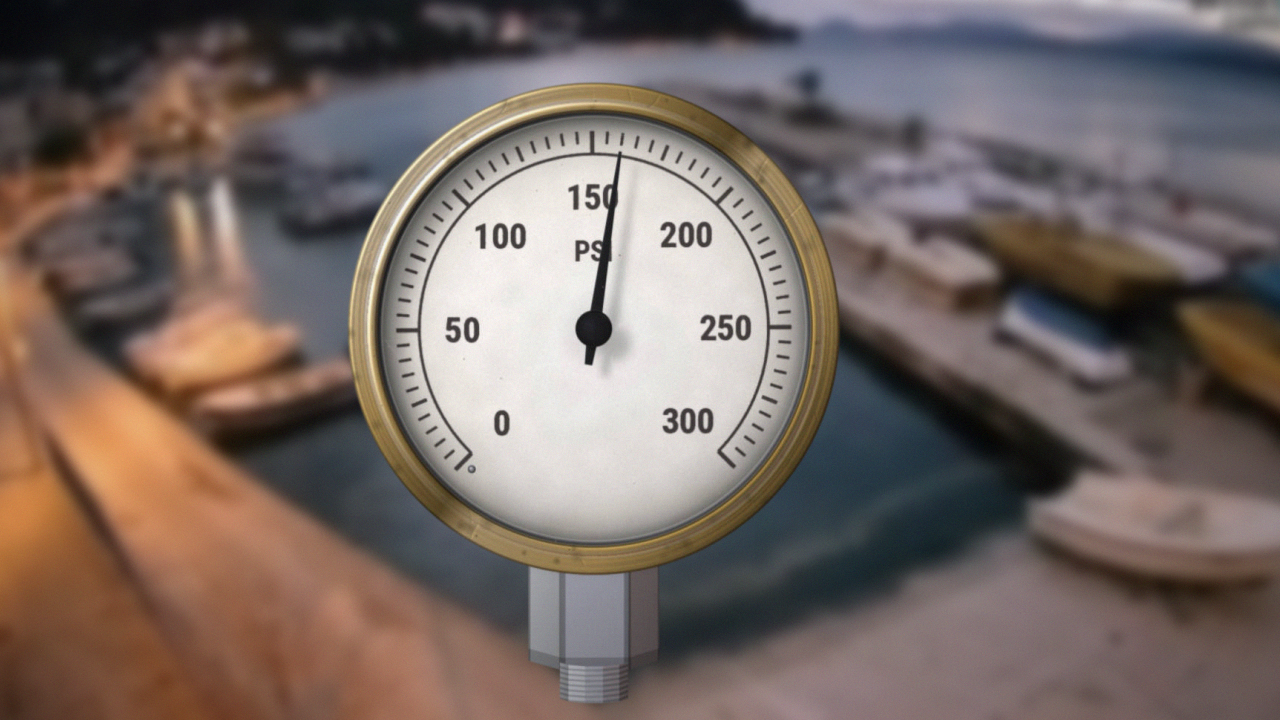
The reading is 160 psi
